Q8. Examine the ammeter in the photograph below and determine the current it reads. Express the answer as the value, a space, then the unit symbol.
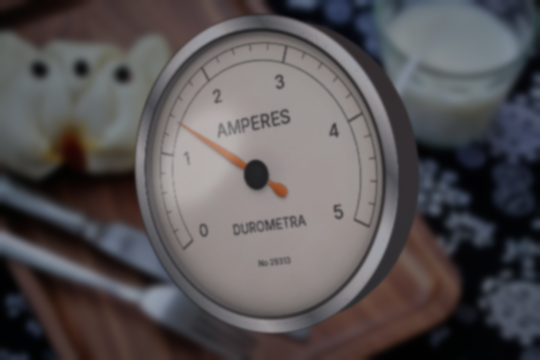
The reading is 1.4 A
